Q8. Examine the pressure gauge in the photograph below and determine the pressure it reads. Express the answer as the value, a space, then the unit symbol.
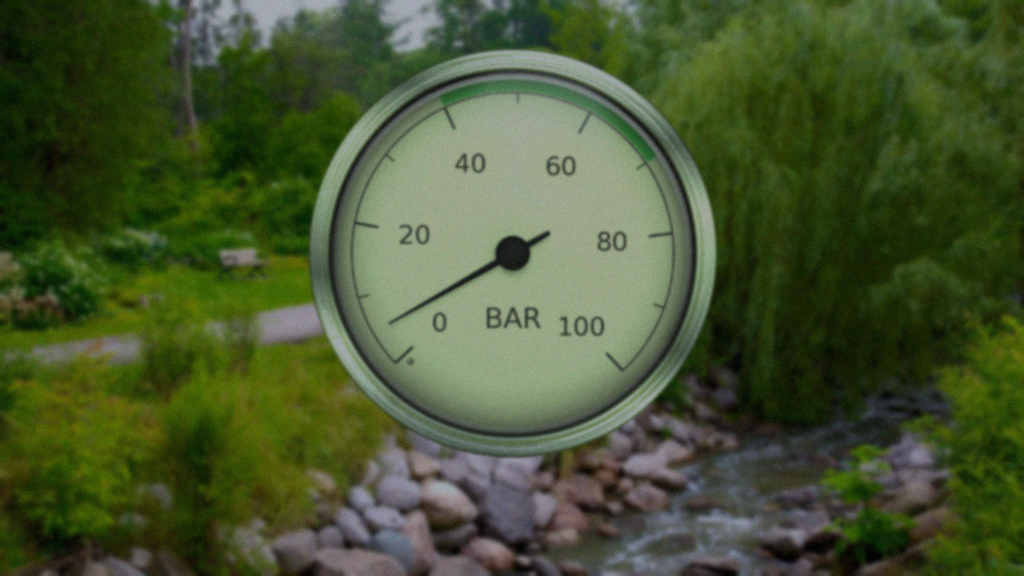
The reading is 5 bar
